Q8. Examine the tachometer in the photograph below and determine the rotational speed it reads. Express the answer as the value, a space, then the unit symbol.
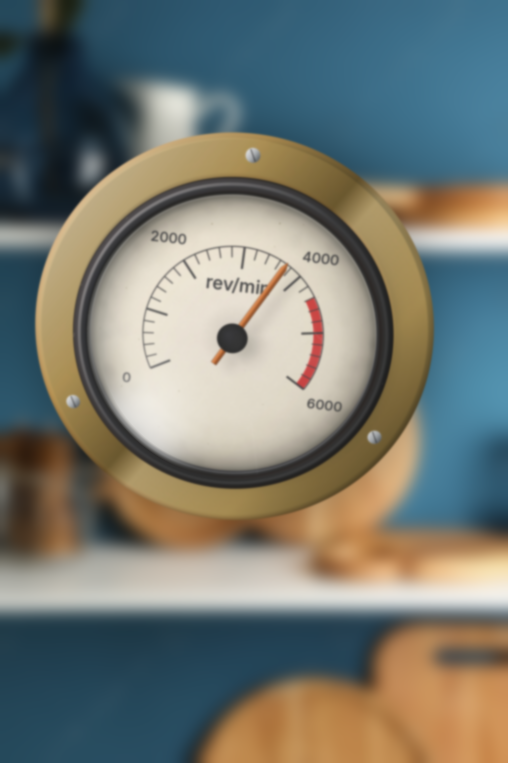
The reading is 3700 rpm
